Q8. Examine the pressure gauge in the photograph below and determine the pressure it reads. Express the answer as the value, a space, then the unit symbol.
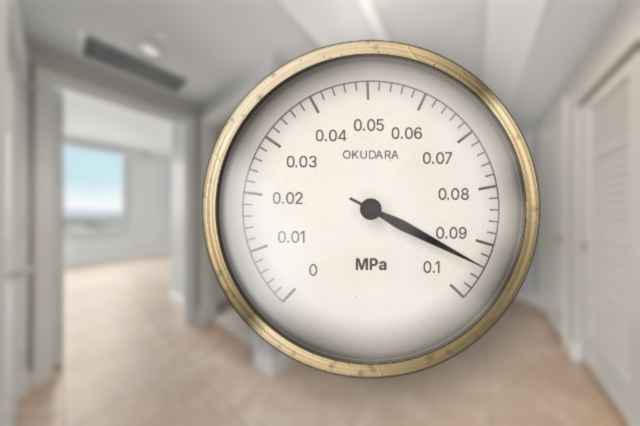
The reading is 0.094 MPa
